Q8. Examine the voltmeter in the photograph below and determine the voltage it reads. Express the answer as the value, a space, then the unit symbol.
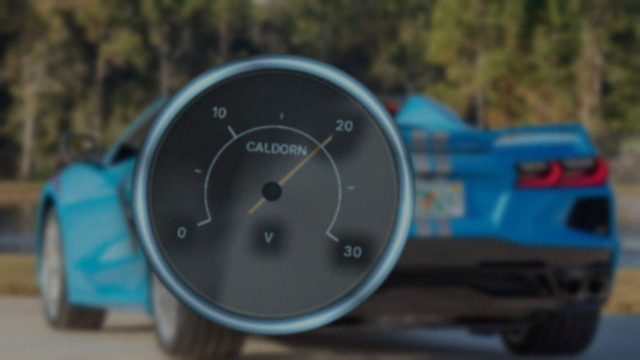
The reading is 20 V
